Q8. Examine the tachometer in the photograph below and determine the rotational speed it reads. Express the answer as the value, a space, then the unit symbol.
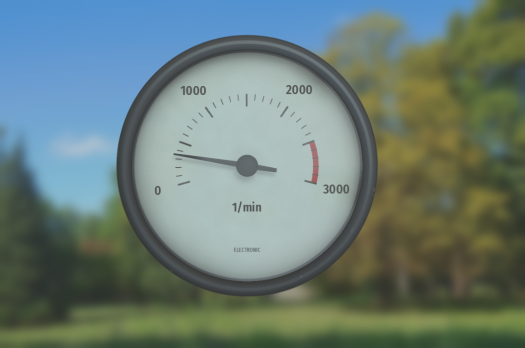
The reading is 350 rpm
